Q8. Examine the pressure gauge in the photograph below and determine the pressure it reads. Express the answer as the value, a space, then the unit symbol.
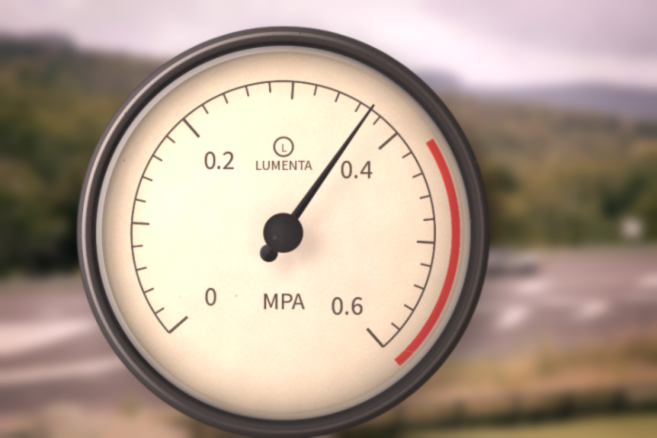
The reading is 0.37 MPa
